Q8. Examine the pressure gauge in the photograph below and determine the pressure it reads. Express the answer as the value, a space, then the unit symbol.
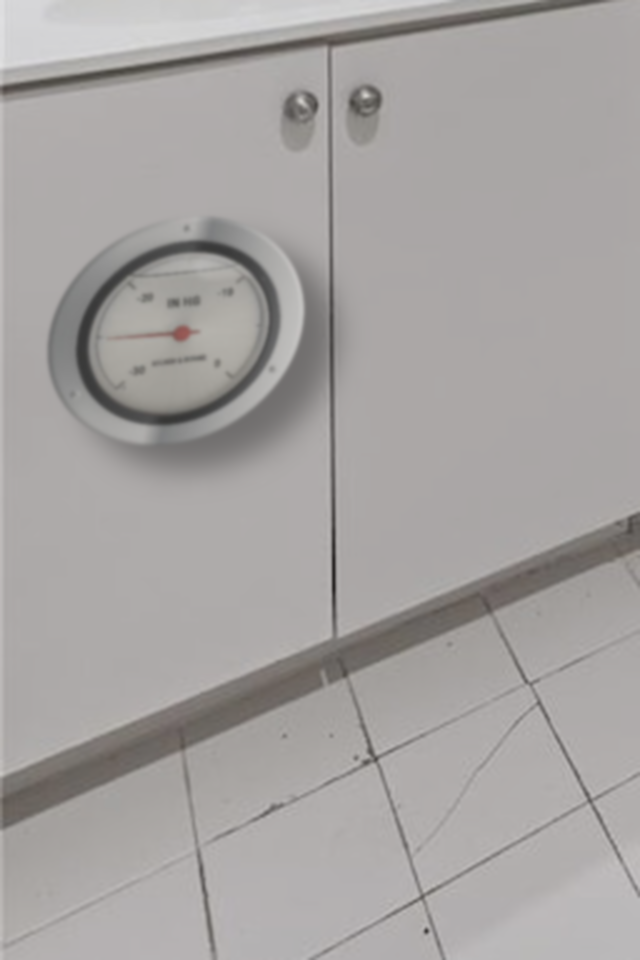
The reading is -25 inHg
